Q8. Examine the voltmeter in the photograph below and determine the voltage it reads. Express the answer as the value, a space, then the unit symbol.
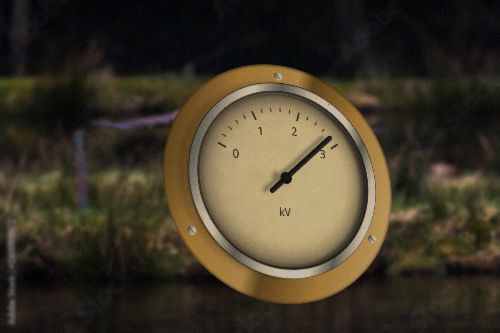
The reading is 2.8 kV
